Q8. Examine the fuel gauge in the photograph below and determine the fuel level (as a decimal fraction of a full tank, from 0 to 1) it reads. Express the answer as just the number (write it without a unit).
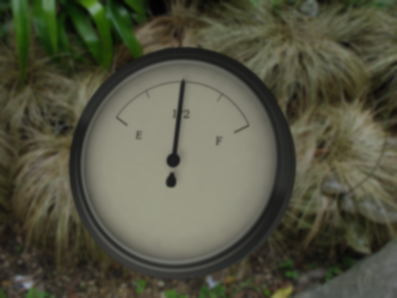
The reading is 0.5
